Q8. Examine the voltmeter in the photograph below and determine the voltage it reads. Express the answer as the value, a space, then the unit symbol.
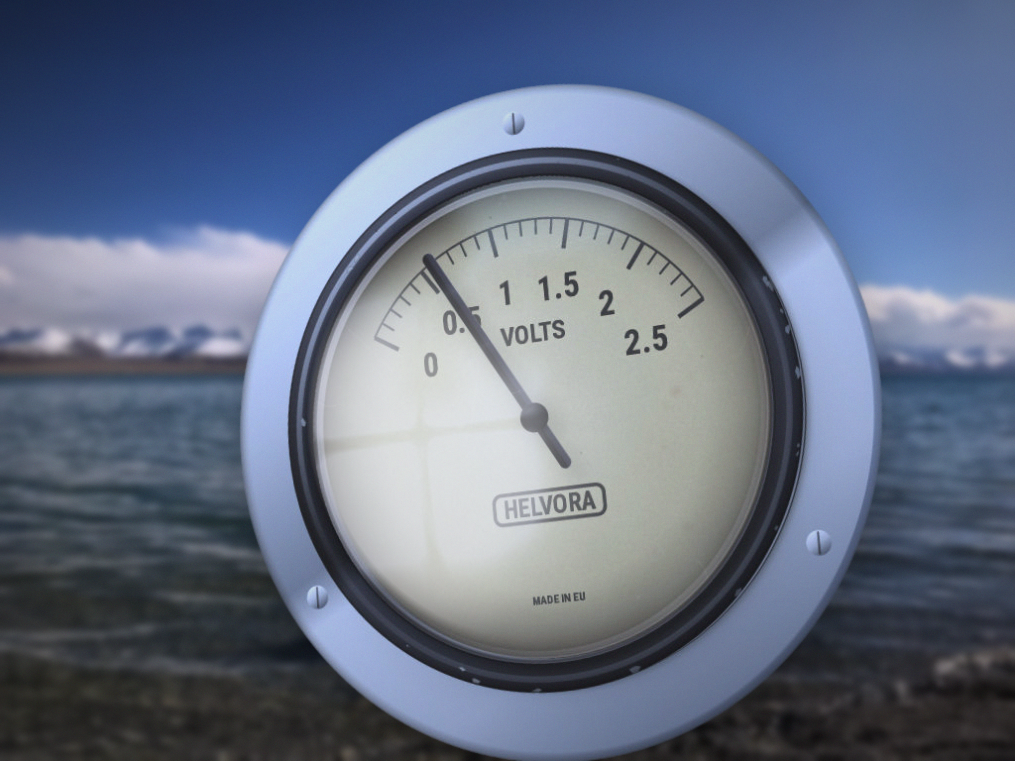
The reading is 0.6 V
